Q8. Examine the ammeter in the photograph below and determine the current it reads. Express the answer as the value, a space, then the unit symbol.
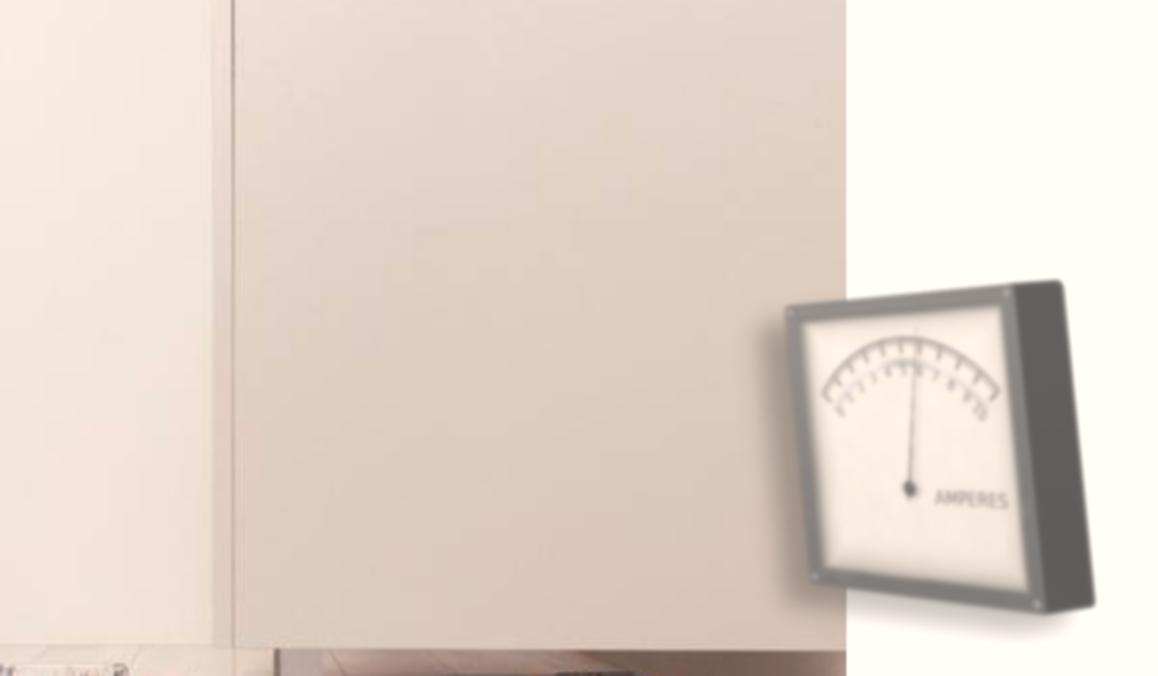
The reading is 6 A
